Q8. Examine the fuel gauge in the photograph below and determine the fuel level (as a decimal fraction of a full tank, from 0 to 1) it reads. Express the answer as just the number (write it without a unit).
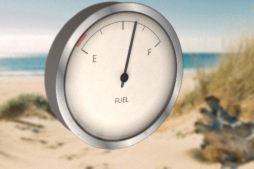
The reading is 0.625
